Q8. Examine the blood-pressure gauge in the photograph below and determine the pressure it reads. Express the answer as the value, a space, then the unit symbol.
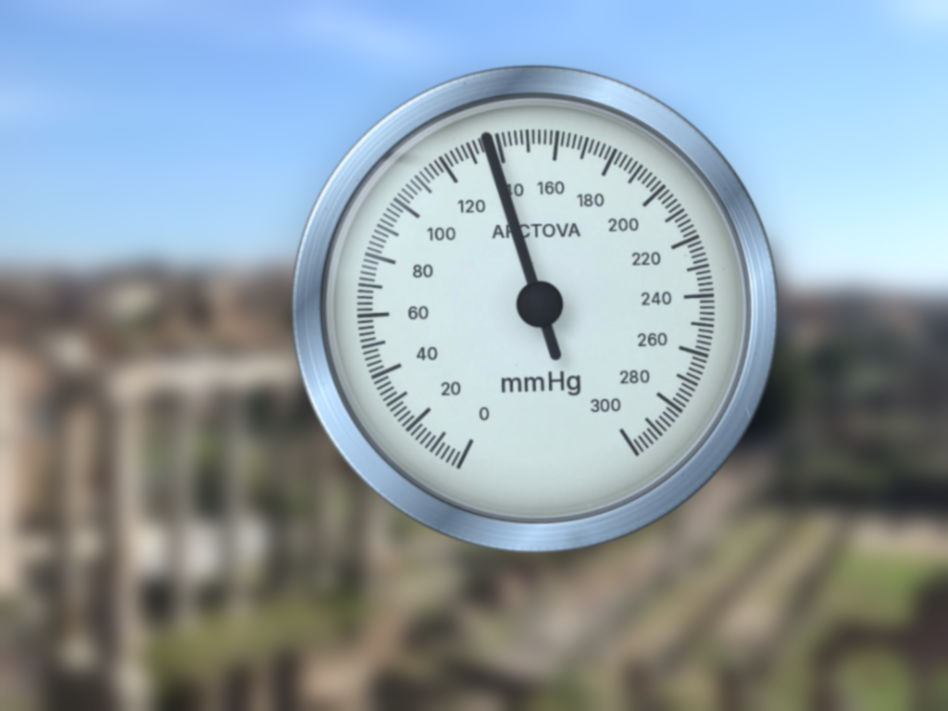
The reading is 136 mmHg
